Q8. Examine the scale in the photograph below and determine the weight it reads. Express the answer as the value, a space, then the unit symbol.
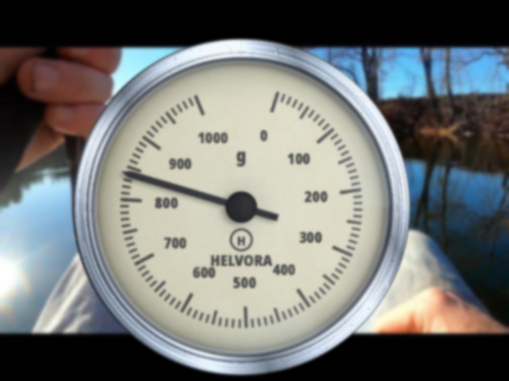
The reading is 840 g
